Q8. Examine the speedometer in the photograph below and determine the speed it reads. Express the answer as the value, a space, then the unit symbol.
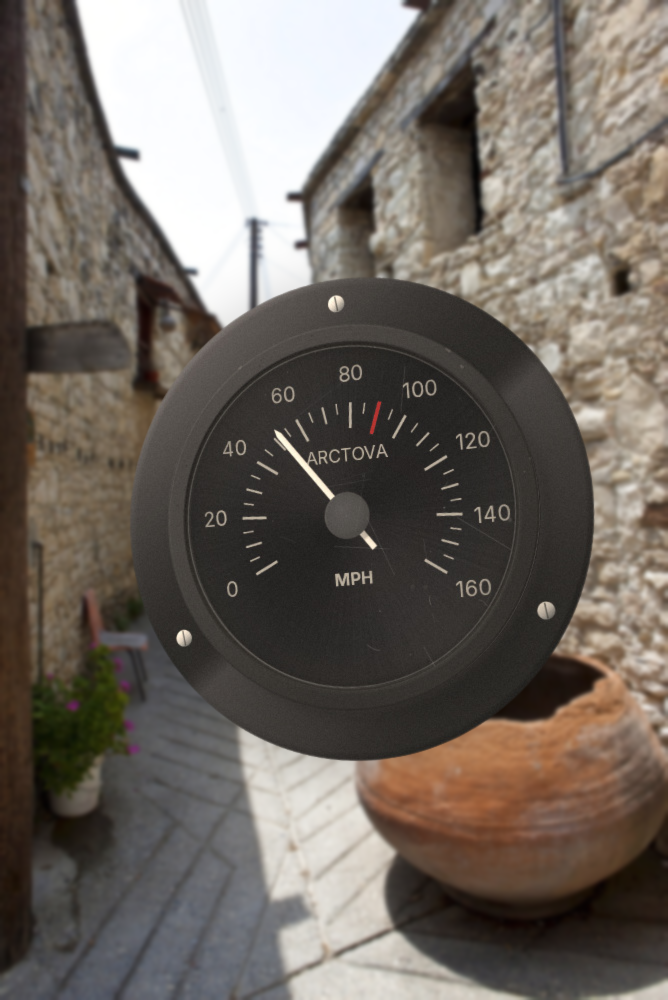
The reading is 52.5 mph
